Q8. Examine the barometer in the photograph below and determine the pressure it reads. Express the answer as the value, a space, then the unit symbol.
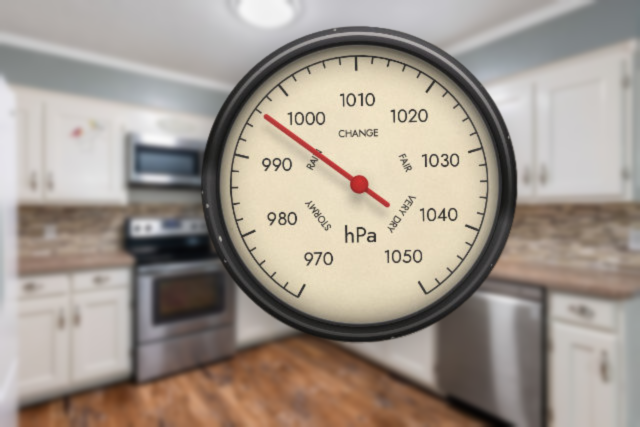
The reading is 996 hPa
